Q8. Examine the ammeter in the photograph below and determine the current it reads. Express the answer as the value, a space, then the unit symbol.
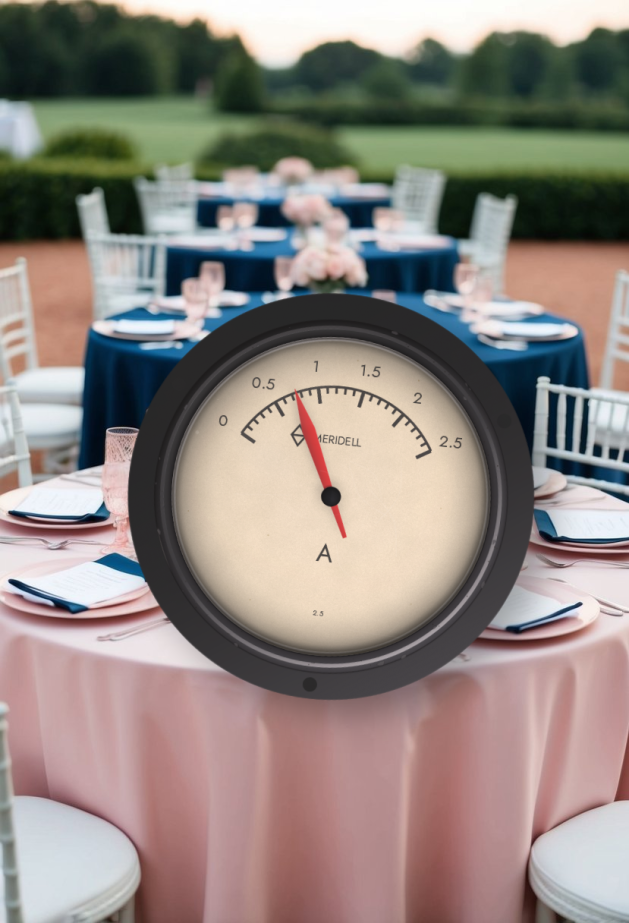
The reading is 0.75 A
